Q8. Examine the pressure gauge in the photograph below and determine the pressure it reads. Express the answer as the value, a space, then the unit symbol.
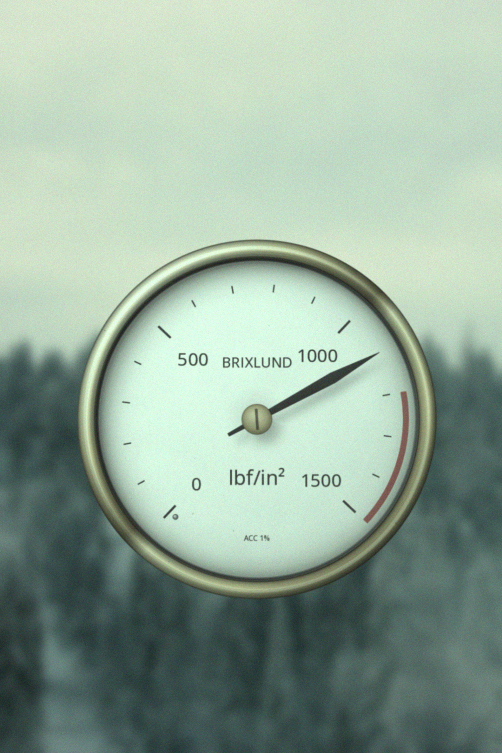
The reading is 1100 psi
